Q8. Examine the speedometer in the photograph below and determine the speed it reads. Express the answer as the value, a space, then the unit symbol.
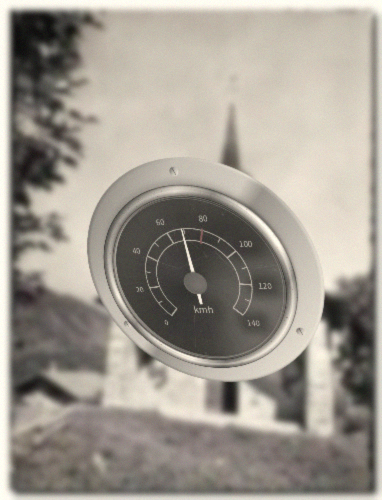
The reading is 70 km/h
